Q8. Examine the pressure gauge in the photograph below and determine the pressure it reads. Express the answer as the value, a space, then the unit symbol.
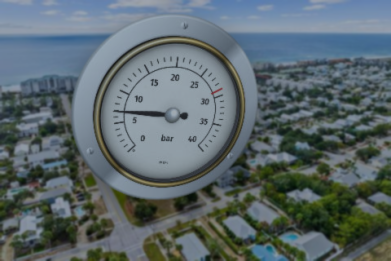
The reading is 7 bar
